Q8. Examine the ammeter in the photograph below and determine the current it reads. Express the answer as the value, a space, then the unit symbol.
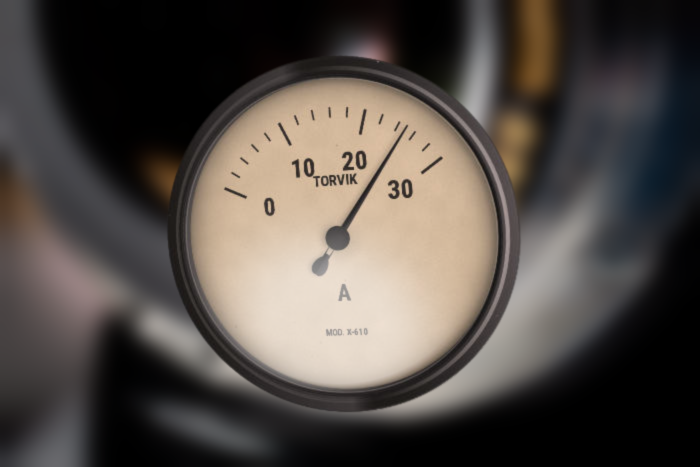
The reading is 25 A
